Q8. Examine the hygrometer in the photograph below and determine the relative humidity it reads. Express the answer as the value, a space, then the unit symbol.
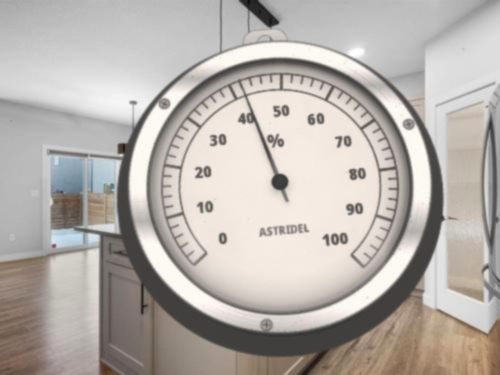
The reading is 42 %
